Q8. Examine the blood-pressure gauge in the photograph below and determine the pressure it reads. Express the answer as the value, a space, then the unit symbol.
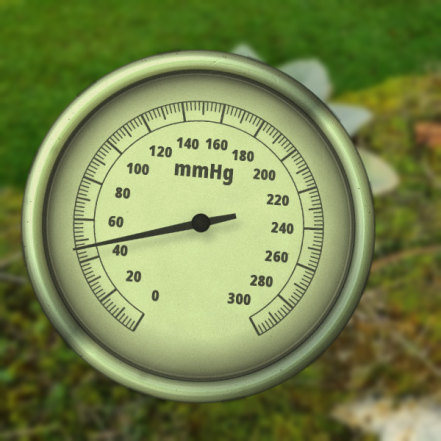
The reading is 46 mmHg
